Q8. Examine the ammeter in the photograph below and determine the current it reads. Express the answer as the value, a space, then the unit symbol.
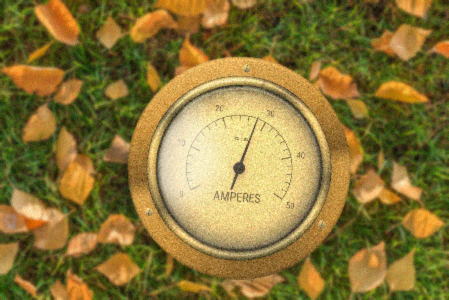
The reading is 28 A
